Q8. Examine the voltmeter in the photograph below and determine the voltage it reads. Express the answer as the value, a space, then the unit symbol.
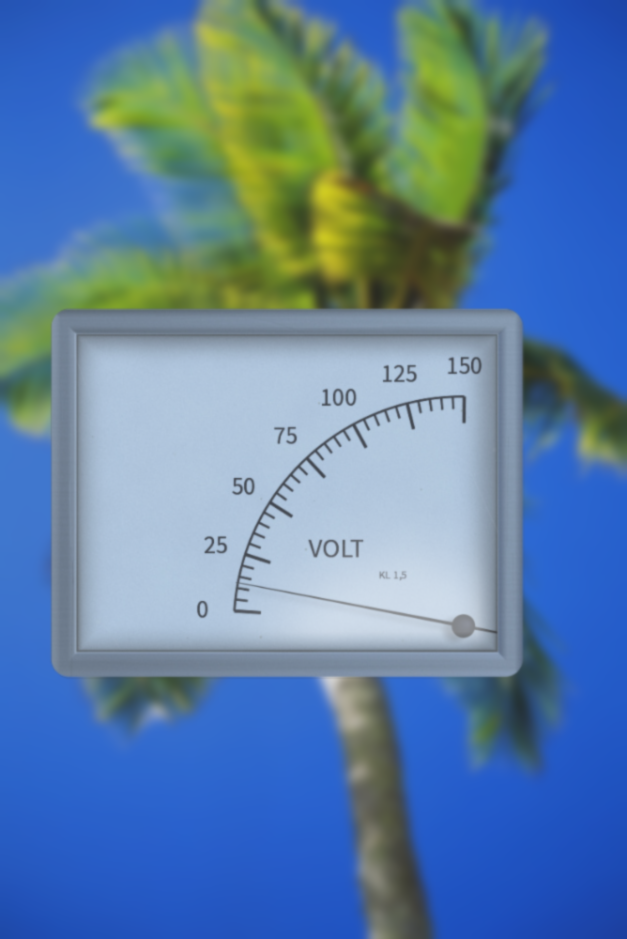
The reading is 12.5 V
